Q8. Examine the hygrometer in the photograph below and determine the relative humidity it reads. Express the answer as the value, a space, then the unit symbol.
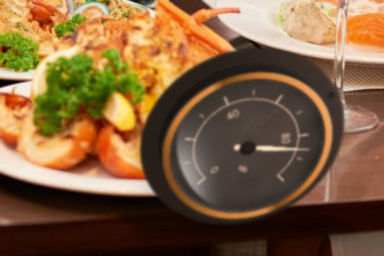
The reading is 85 %
